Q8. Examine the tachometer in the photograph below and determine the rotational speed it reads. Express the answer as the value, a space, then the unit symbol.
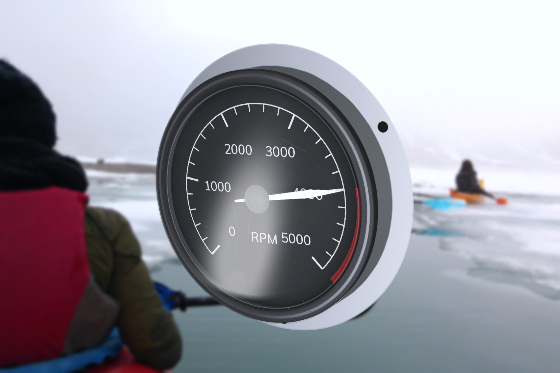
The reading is 4000 rpm
